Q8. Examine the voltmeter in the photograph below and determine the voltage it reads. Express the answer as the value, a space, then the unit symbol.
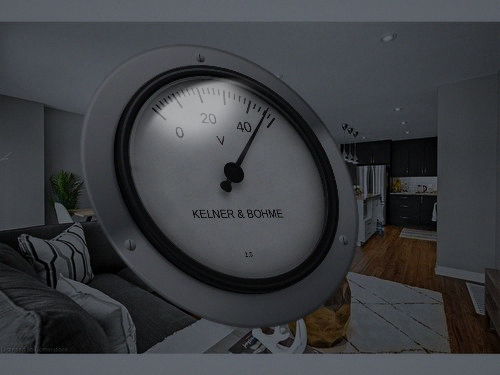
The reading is 46 V
